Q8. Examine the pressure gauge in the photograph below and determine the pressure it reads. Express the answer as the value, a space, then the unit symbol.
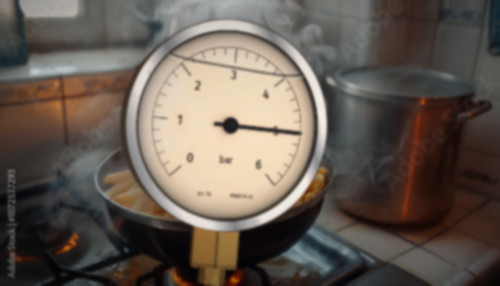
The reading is 5 bar
